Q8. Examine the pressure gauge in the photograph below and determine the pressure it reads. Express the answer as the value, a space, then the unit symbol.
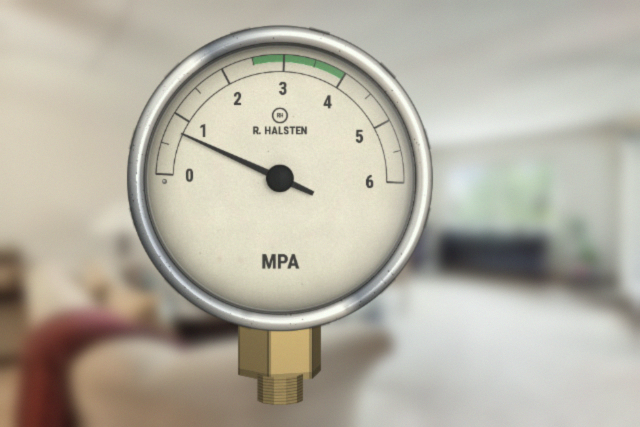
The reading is 0.75 MPa
